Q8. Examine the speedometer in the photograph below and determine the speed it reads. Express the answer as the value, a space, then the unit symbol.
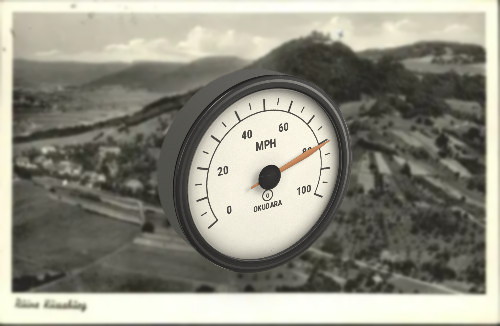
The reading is 80 mph
